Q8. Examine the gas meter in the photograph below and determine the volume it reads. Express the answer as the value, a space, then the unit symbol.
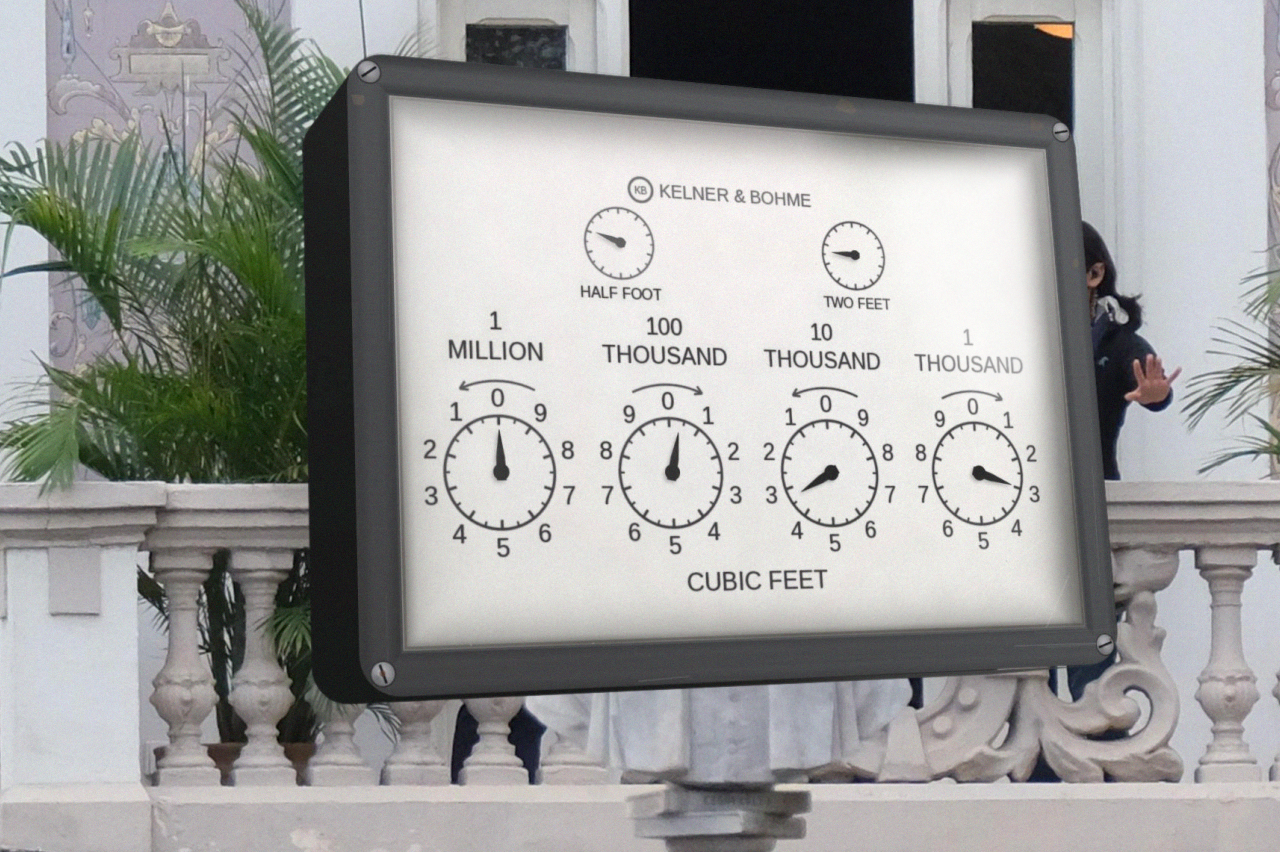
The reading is 3300 ft³
